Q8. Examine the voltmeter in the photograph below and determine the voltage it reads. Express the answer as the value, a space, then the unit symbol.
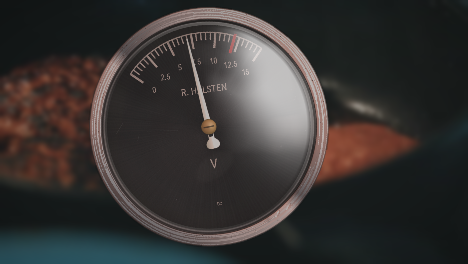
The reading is 7 V
